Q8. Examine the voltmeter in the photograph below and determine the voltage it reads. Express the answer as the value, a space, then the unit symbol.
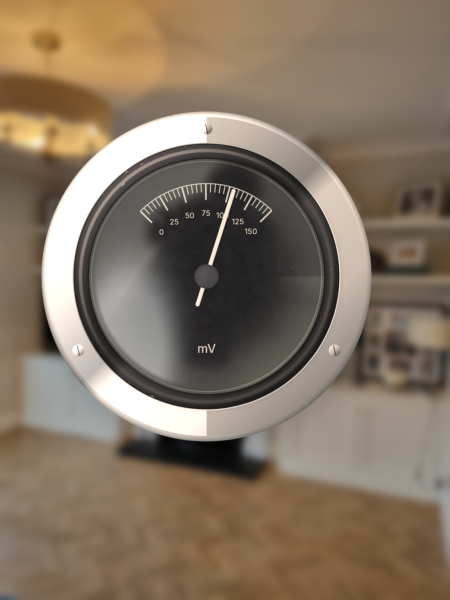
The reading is 105 mV
